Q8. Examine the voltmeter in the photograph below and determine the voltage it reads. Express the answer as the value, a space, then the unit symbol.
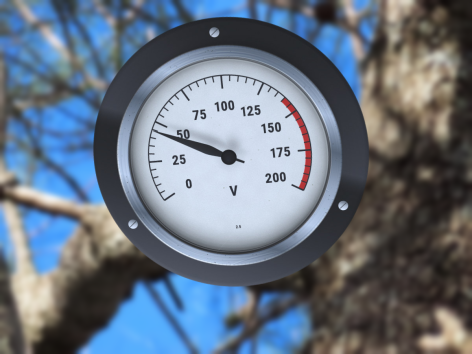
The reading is 45 V
